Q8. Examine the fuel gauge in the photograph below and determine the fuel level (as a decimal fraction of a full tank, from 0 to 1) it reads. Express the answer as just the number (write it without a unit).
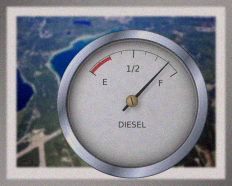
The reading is 0.875
